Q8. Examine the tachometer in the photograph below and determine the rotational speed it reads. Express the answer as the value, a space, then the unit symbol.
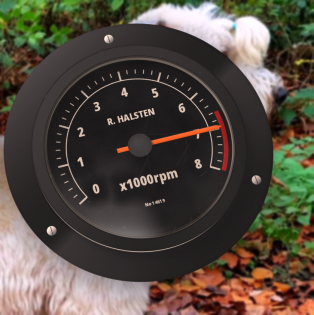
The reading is 7000 rpm
